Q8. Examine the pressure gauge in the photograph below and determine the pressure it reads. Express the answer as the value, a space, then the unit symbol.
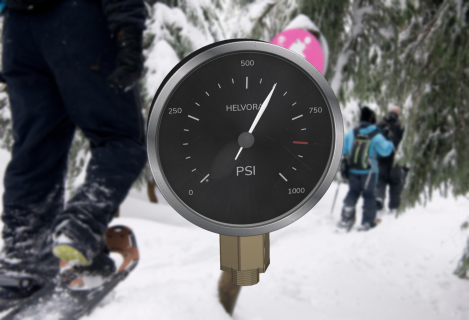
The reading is 600 psi
